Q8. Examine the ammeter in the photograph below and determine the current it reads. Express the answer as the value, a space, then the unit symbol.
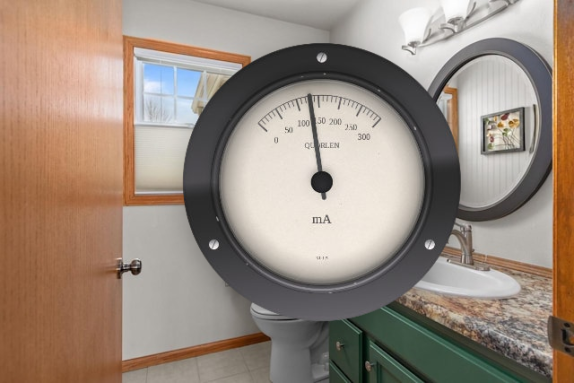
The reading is 130 mA
